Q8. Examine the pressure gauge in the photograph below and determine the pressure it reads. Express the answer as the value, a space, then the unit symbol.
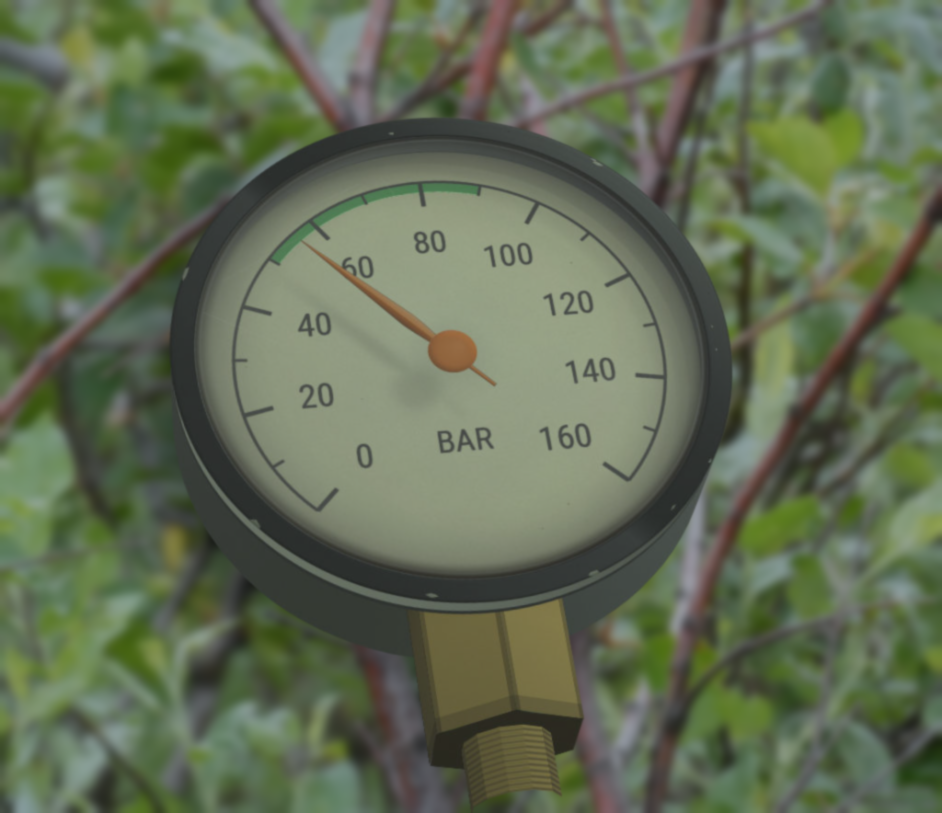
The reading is 55 bar
